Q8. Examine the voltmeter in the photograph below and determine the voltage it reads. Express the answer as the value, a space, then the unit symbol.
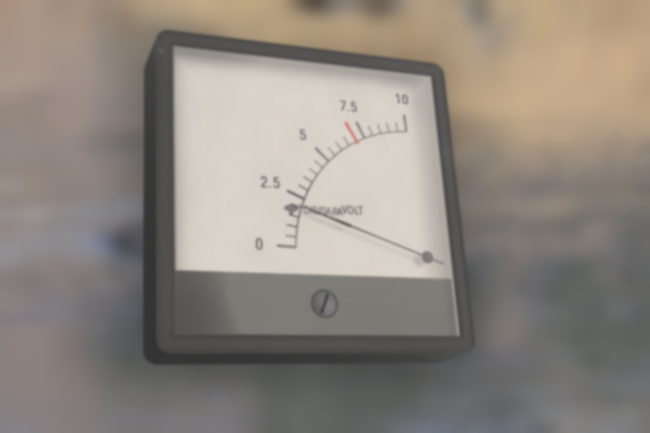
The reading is 2 V
